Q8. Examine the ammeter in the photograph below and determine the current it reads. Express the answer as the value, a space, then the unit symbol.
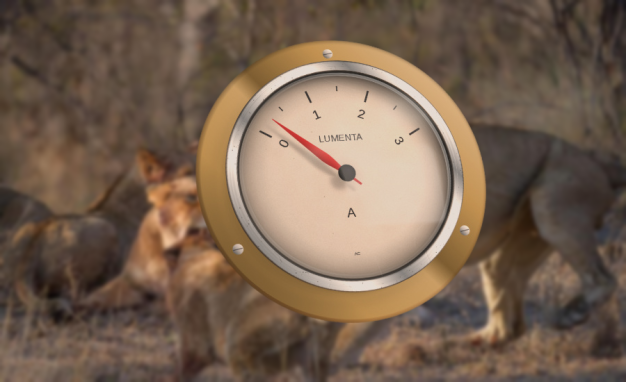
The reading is 0.25 A
